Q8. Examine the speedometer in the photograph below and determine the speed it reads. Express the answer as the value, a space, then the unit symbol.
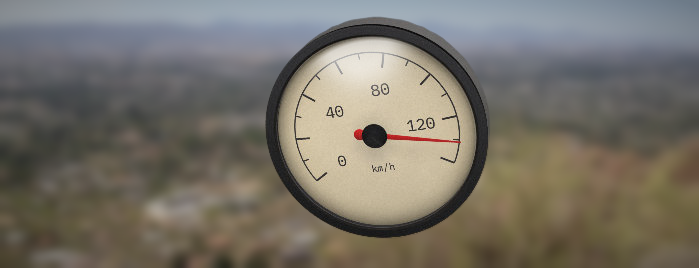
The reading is 130 km/h
